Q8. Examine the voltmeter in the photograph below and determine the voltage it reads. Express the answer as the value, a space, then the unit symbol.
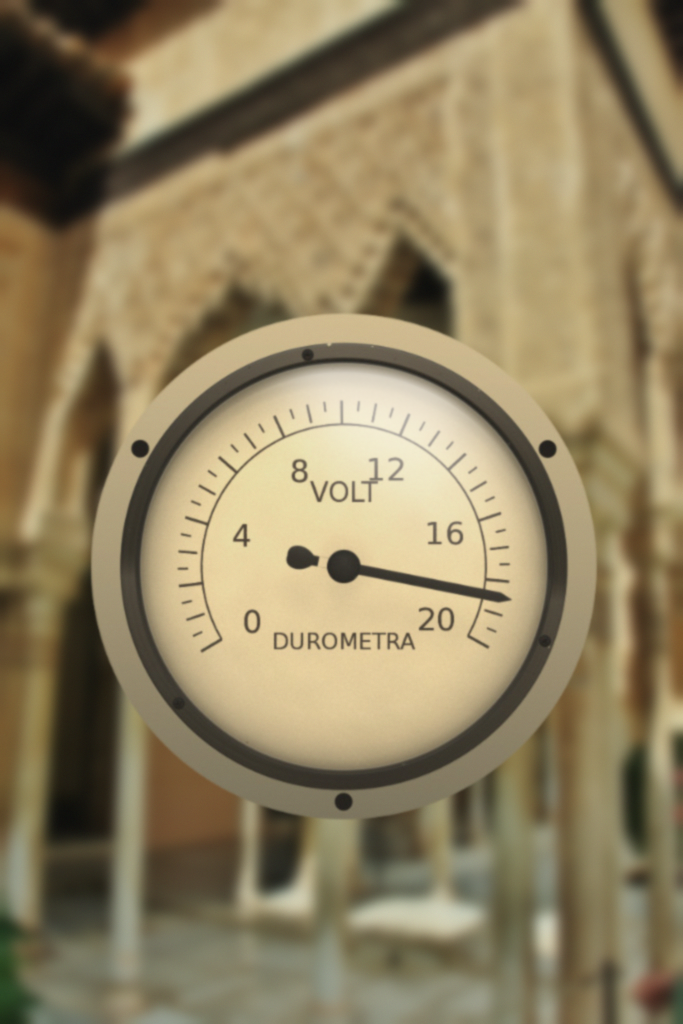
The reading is 18.5 V
